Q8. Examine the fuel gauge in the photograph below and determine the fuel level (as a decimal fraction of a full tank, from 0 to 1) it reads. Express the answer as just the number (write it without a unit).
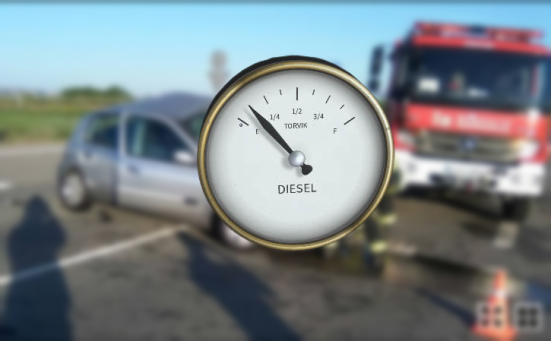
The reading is 0.125
